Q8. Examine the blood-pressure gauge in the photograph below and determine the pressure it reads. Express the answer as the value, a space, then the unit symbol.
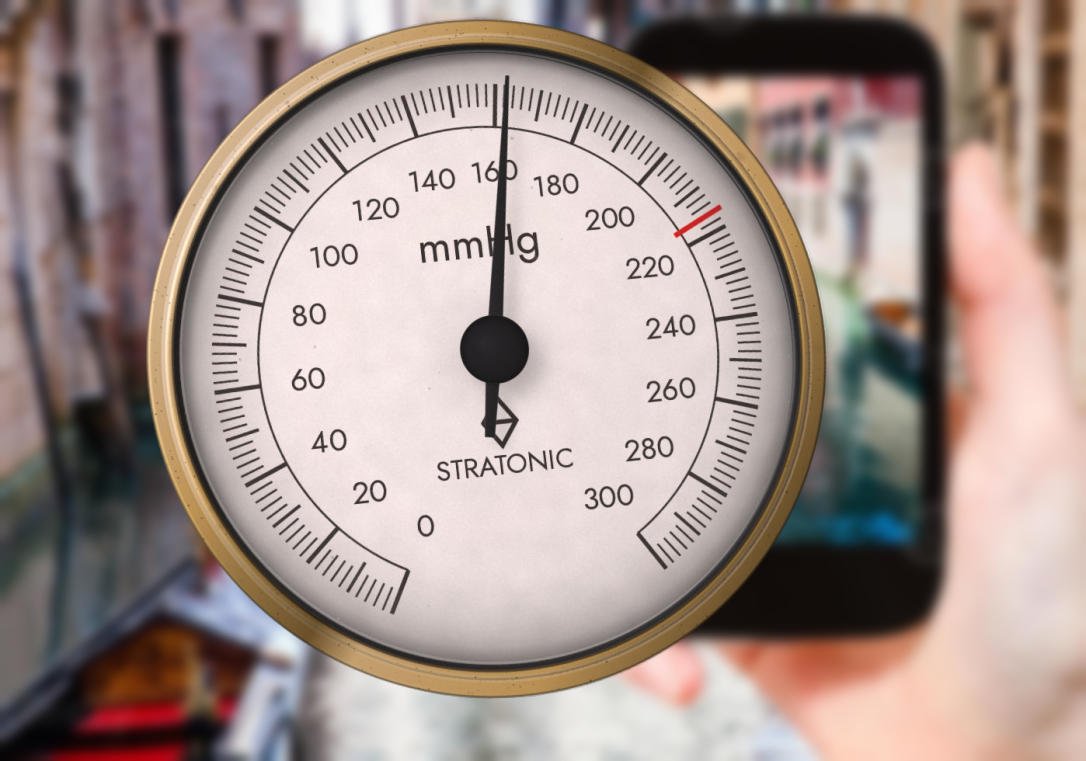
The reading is 162 mmHg
